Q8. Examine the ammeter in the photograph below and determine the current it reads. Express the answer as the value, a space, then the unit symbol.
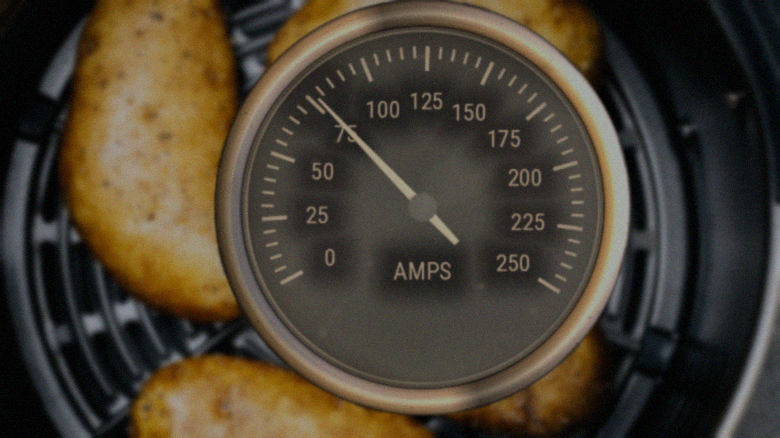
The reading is 77.5 A
